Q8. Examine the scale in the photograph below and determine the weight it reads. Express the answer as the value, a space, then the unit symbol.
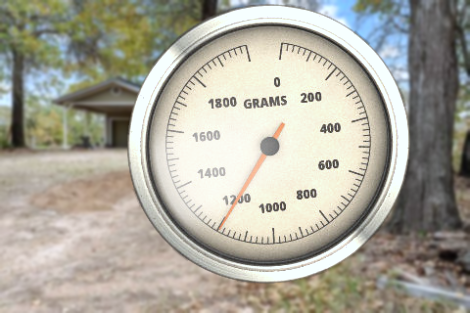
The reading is 1200 g
